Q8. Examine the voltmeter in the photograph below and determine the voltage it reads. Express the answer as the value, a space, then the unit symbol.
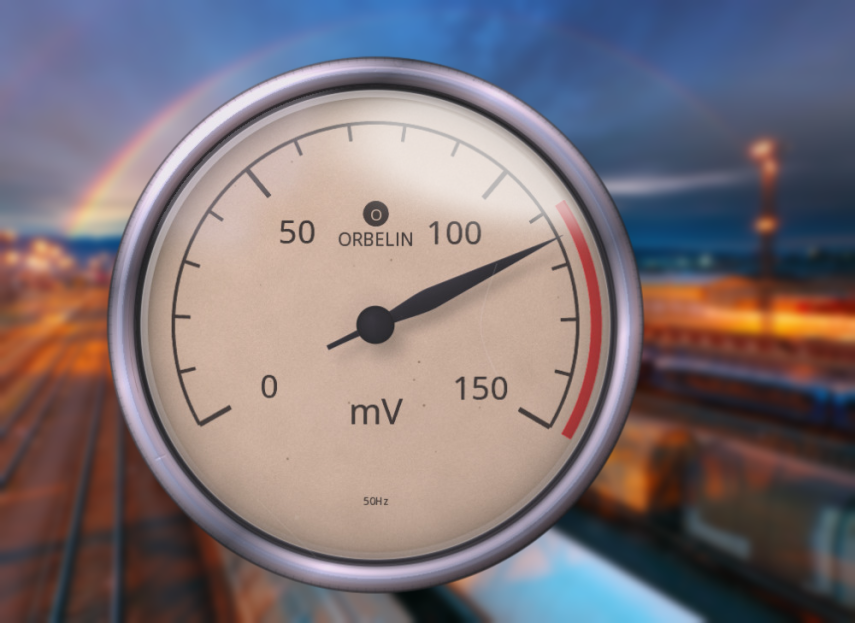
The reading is 115 mV
